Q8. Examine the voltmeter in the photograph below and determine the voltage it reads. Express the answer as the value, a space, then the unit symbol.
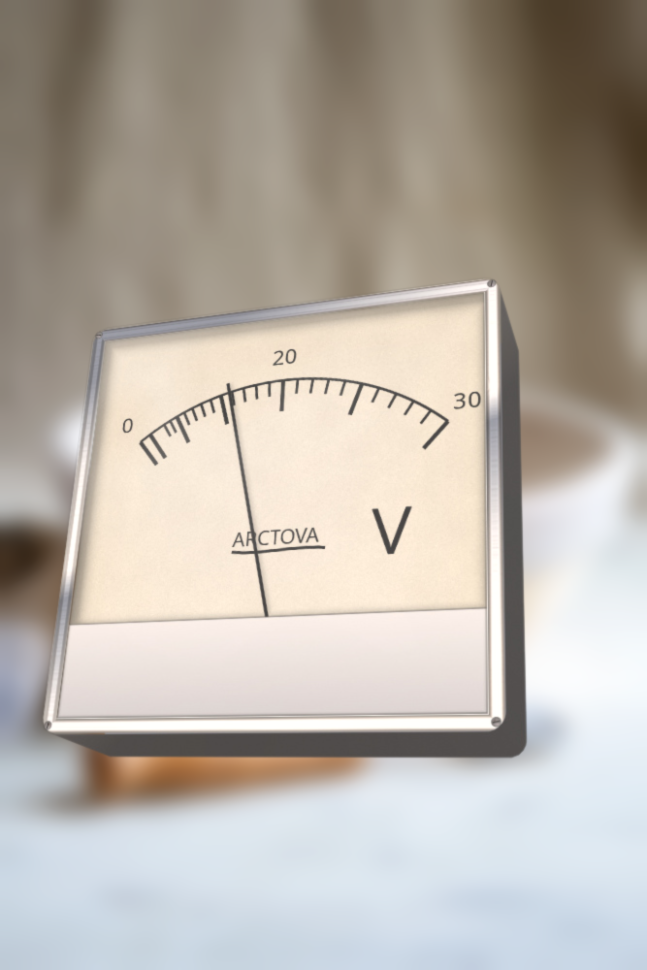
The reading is 16 V
